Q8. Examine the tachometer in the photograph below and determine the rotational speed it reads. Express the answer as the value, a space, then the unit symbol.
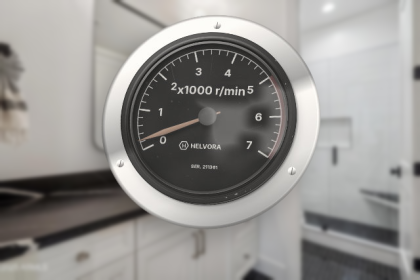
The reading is 200 rpm
